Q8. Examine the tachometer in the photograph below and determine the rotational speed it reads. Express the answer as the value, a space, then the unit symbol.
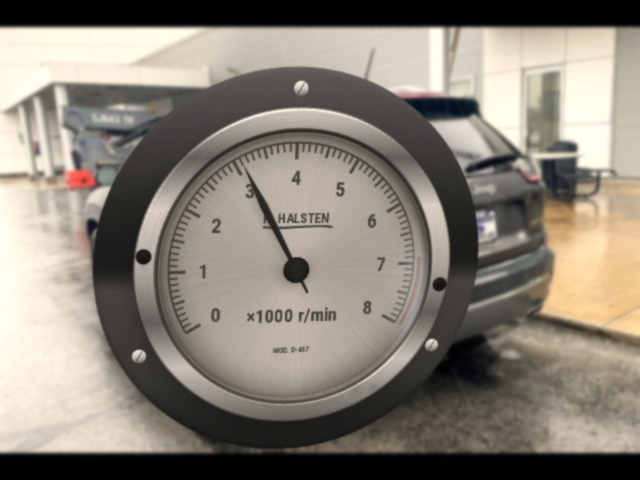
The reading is 3100 rpm
